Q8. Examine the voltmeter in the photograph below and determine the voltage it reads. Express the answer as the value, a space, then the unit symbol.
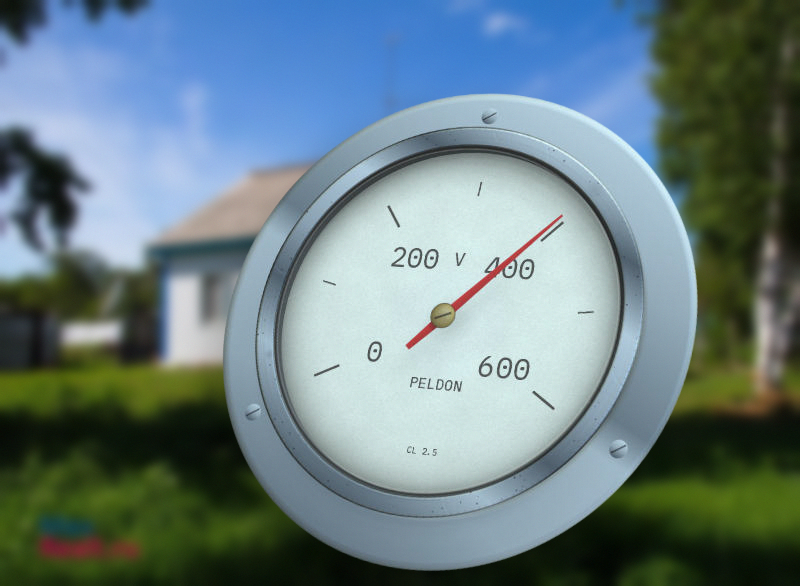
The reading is 400 V
